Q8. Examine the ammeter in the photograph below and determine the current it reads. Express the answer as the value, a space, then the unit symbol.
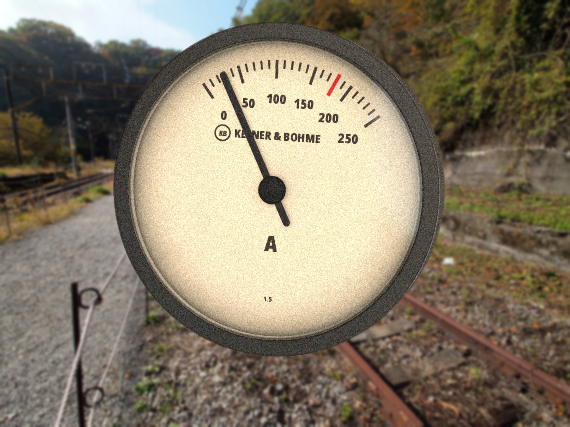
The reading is 30 A
